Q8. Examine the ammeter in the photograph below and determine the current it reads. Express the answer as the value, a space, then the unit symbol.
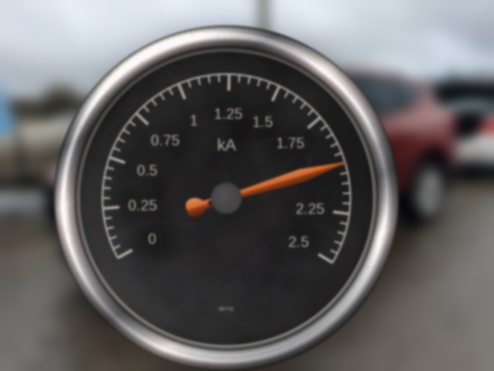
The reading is 2 kA
